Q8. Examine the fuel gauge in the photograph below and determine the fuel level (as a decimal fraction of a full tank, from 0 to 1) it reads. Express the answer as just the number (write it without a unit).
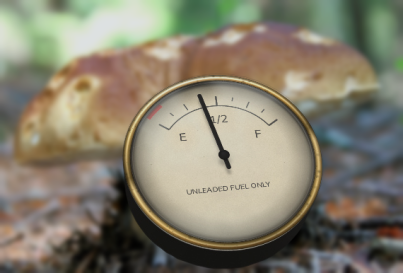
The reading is 0.375
